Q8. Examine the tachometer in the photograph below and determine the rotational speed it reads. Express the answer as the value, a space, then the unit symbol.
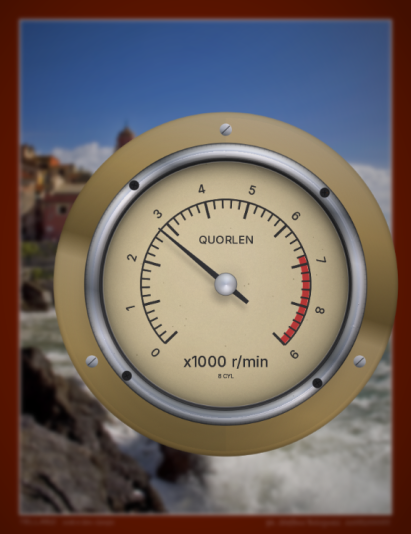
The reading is 2800 rpm
